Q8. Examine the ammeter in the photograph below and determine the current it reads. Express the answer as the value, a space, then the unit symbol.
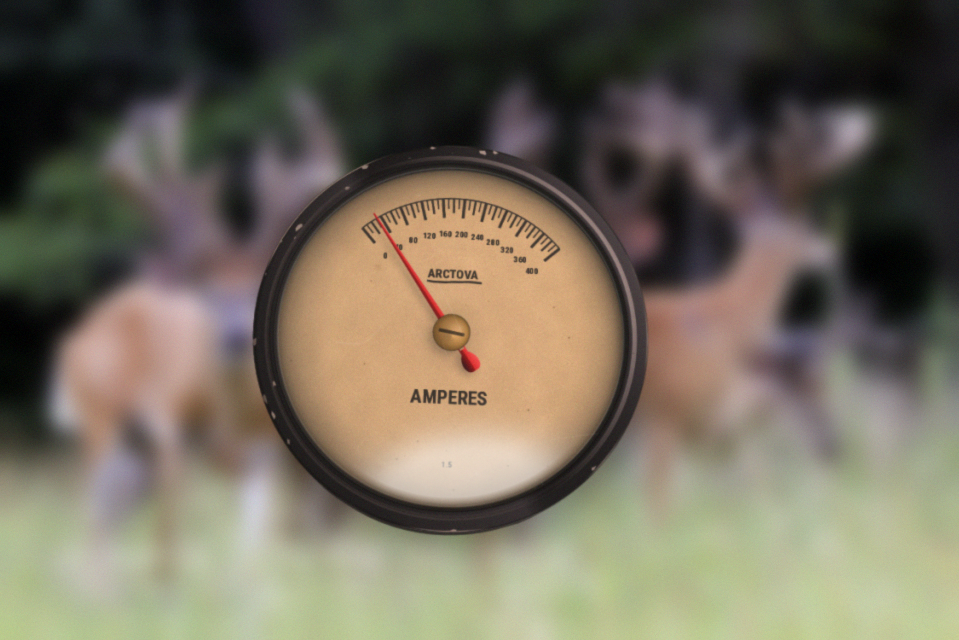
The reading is 30 A
